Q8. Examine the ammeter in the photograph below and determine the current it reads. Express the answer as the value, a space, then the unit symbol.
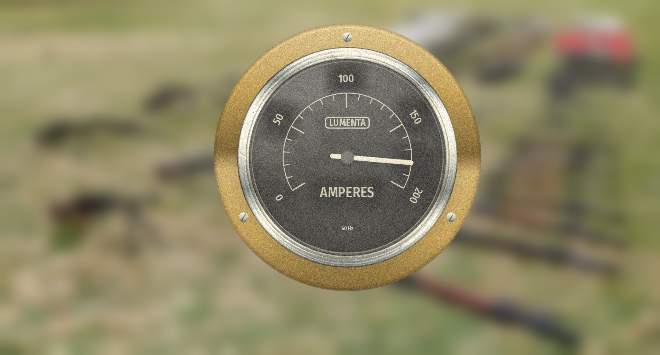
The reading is 180 A
